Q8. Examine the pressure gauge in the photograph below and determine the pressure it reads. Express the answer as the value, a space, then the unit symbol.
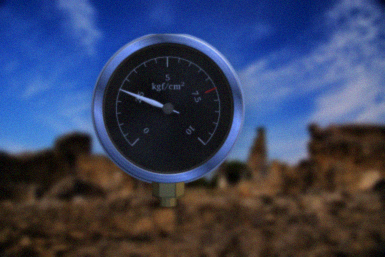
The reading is 2.5 kg/cm²
